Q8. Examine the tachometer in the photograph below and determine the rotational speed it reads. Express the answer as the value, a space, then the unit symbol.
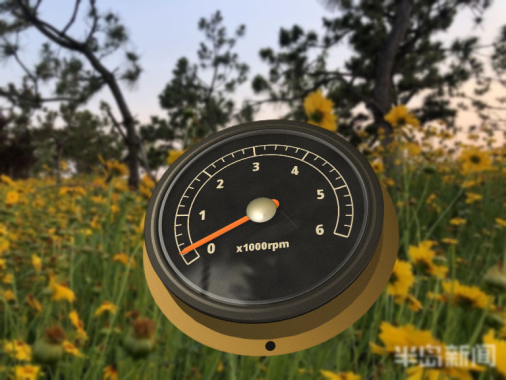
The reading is 200 rpm
